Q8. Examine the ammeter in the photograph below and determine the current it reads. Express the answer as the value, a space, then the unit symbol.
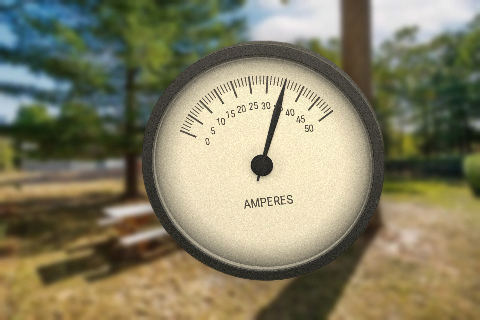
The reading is 35 A
